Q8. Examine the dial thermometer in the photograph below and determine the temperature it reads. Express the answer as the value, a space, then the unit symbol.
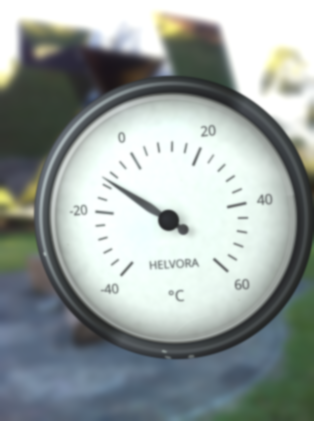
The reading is -10 °C
